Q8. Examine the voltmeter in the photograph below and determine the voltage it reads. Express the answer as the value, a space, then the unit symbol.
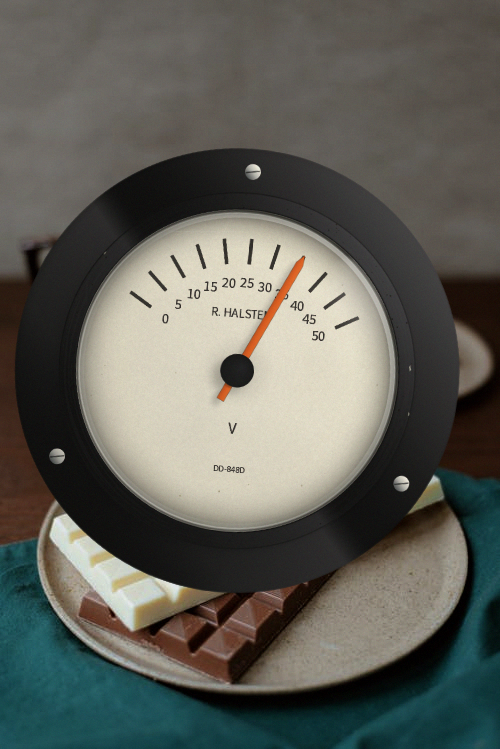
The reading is 35 V
